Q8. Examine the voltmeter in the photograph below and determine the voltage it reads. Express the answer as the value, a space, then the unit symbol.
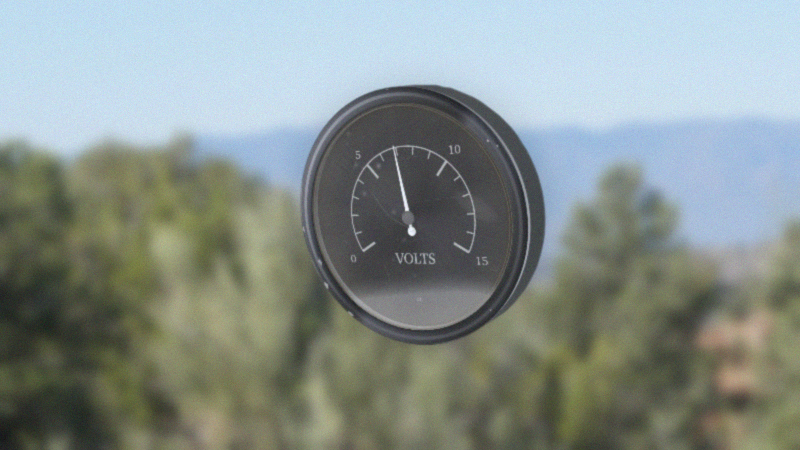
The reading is 7 V
